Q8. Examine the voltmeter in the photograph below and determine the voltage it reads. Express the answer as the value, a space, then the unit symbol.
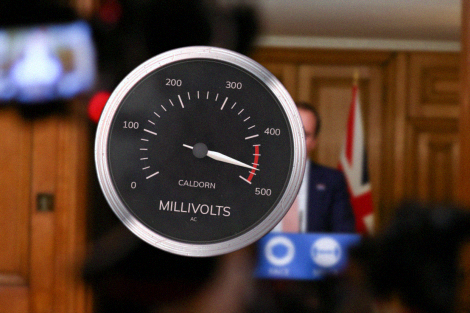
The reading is 470 mV
